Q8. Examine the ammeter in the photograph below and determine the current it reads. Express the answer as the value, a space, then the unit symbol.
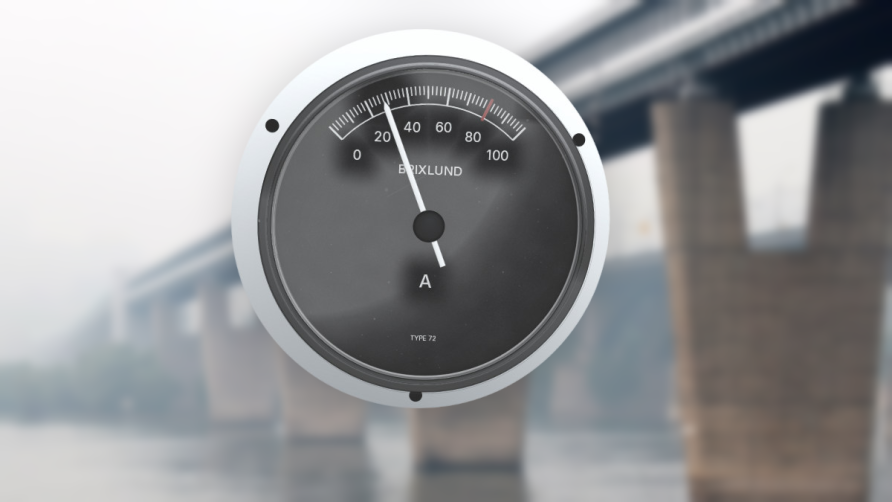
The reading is 28 A
